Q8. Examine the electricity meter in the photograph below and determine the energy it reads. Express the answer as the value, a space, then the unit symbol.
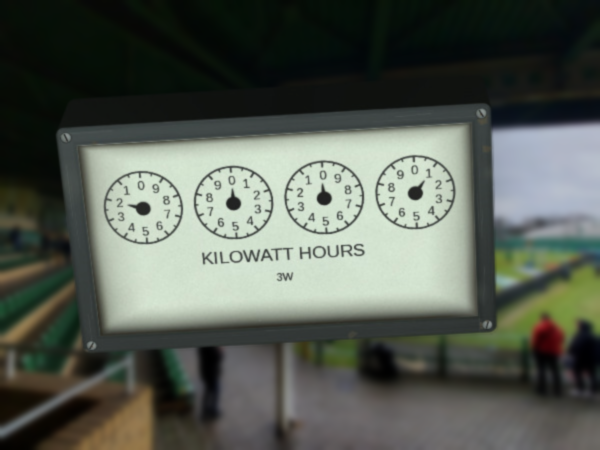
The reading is 2001 kWh
